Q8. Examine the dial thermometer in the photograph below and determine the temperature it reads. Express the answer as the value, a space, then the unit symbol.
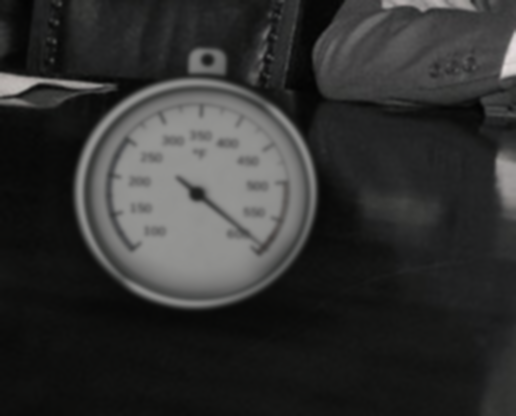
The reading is 587.5 °F
